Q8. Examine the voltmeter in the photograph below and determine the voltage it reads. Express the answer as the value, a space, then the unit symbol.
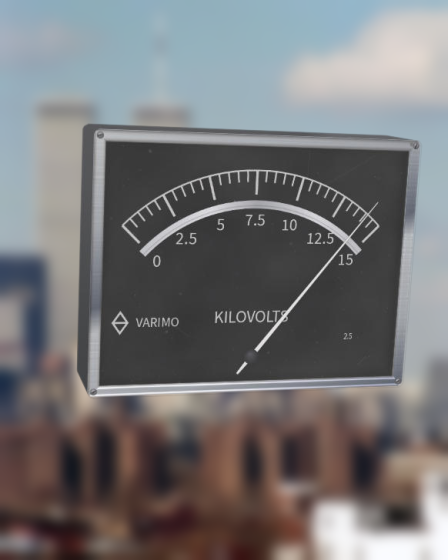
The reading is 14 kV
